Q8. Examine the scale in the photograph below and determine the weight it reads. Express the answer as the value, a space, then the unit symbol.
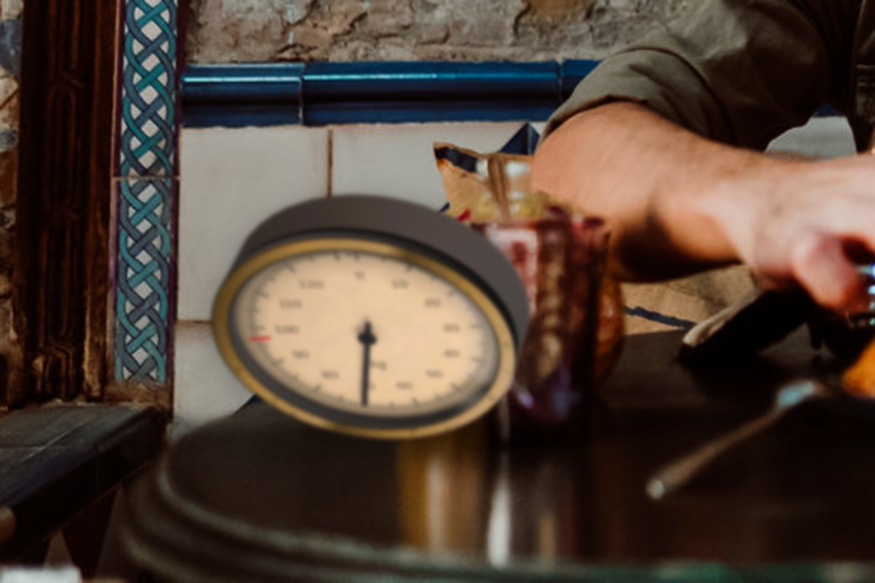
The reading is 70 kg
